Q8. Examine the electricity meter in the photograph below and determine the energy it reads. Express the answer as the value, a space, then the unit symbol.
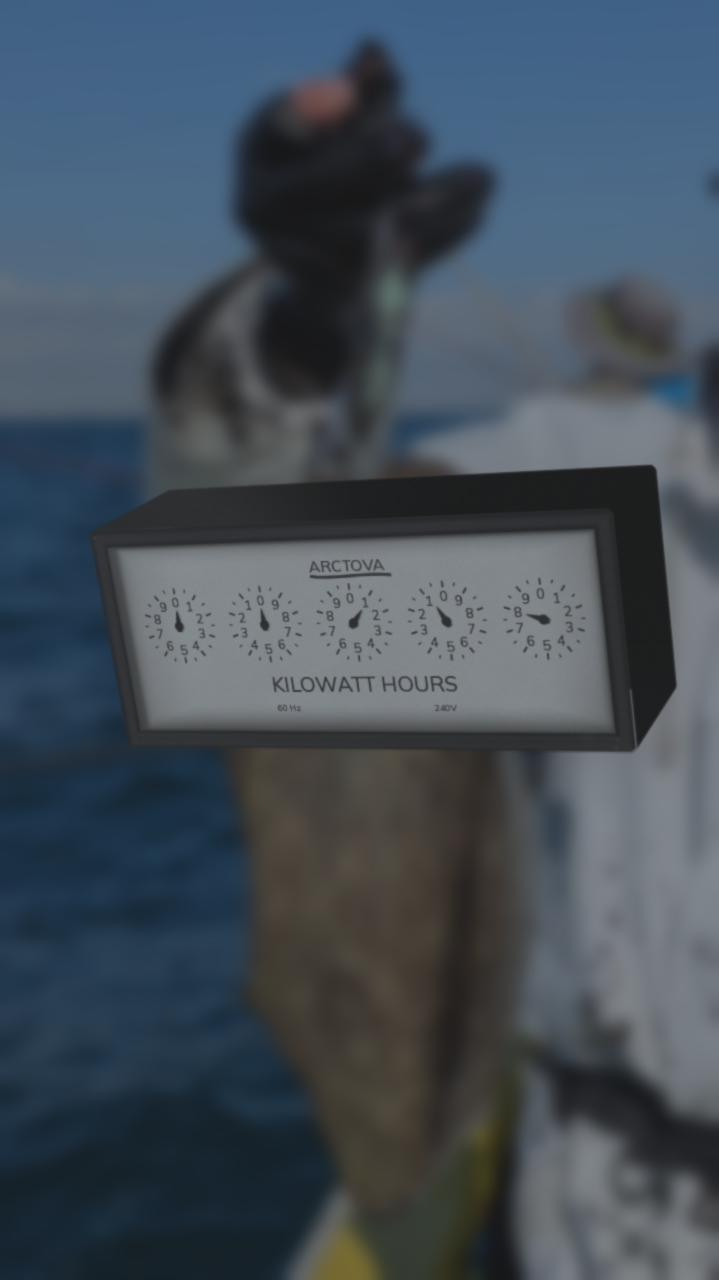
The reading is 108 kWh
